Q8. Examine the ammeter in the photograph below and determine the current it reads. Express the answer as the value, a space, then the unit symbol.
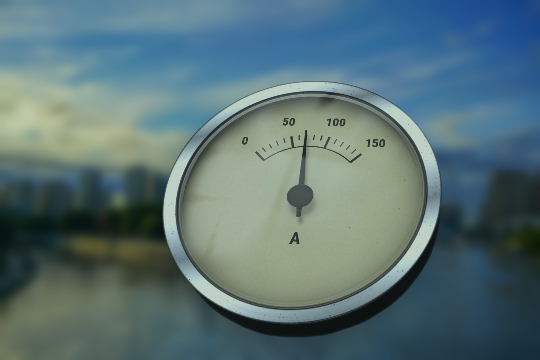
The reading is 70 A
